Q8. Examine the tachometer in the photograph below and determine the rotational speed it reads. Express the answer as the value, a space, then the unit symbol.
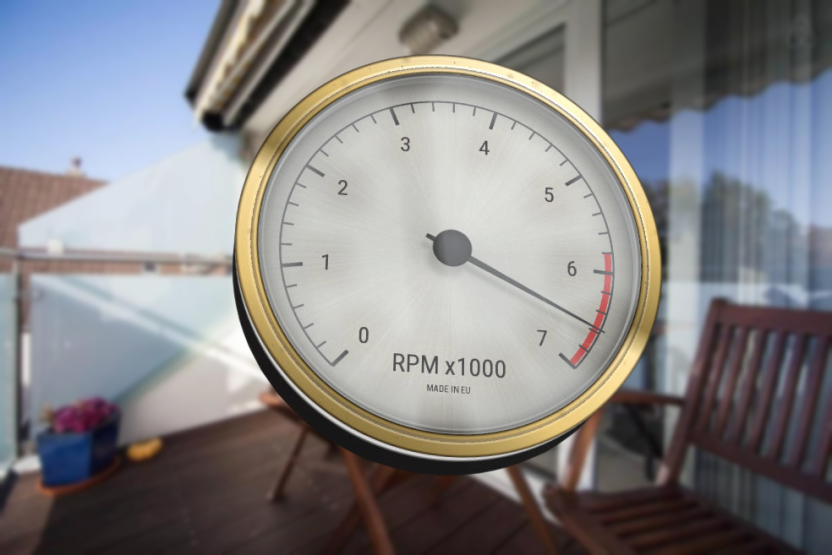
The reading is 6600 rpm
